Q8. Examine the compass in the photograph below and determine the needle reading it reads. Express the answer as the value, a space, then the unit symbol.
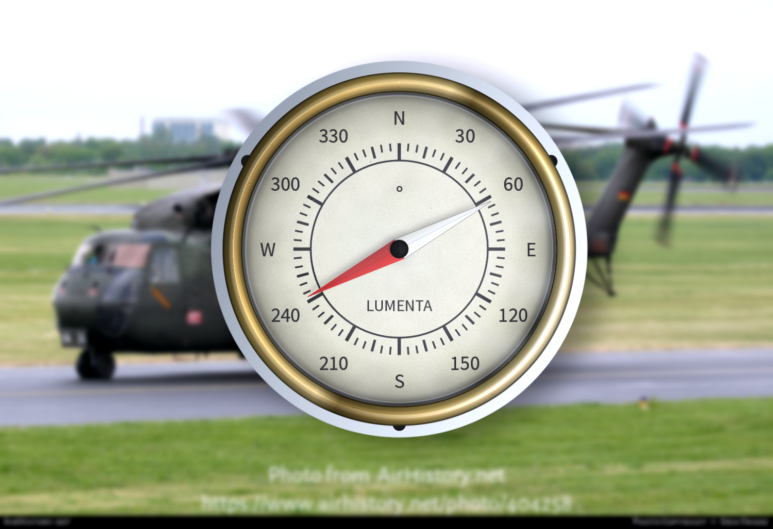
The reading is 242.5 °
